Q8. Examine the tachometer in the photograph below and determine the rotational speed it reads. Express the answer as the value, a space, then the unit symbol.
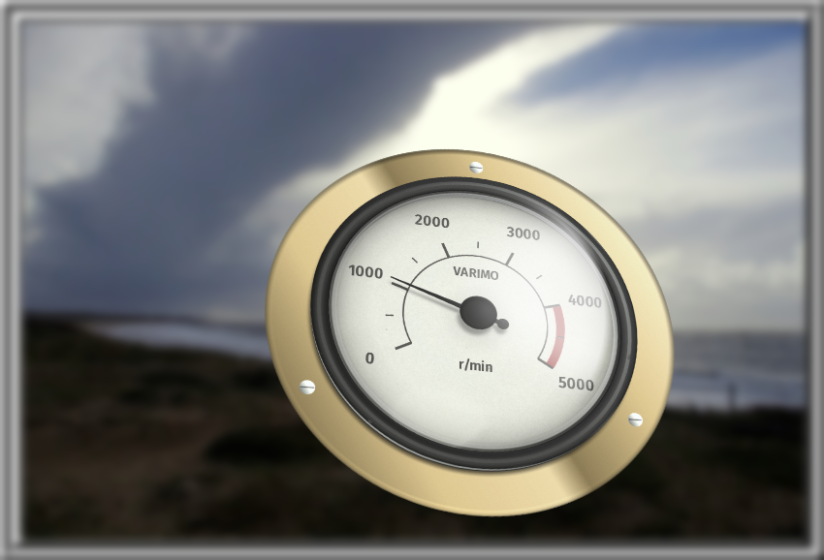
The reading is 1000 rpm
